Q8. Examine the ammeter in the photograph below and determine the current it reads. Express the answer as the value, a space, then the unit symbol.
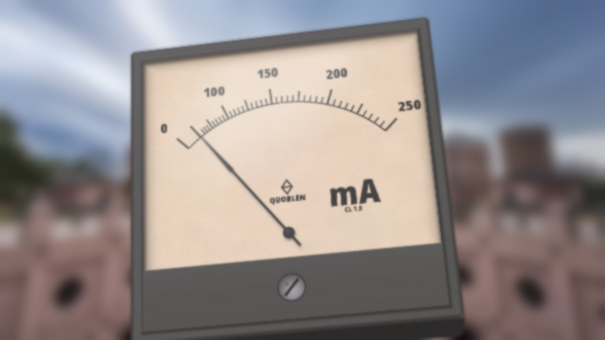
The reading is 50 mA
